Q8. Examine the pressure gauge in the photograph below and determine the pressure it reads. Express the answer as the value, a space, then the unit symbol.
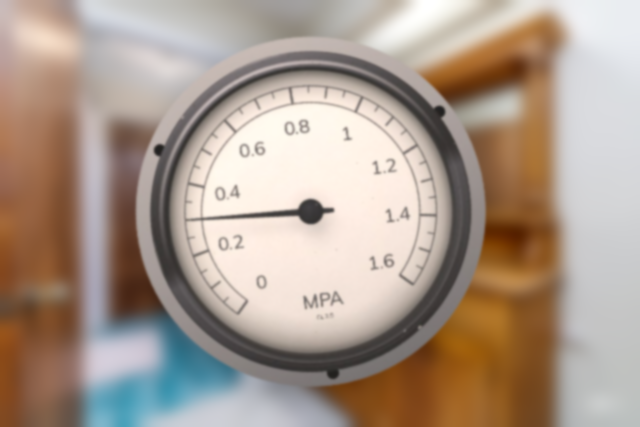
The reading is 0.3 MPa
